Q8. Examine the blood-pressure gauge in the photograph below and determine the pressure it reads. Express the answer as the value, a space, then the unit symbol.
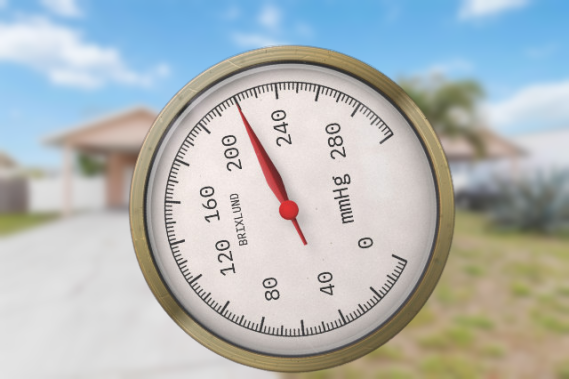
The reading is 220 mmHg
